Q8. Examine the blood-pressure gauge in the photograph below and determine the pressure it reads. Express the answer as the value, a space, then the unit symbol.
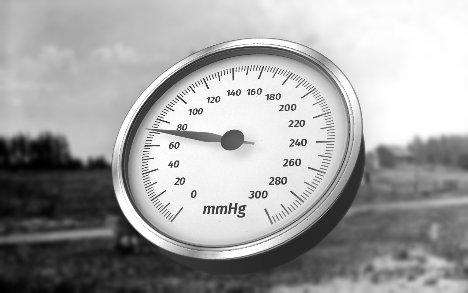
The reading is 70 mmHg
